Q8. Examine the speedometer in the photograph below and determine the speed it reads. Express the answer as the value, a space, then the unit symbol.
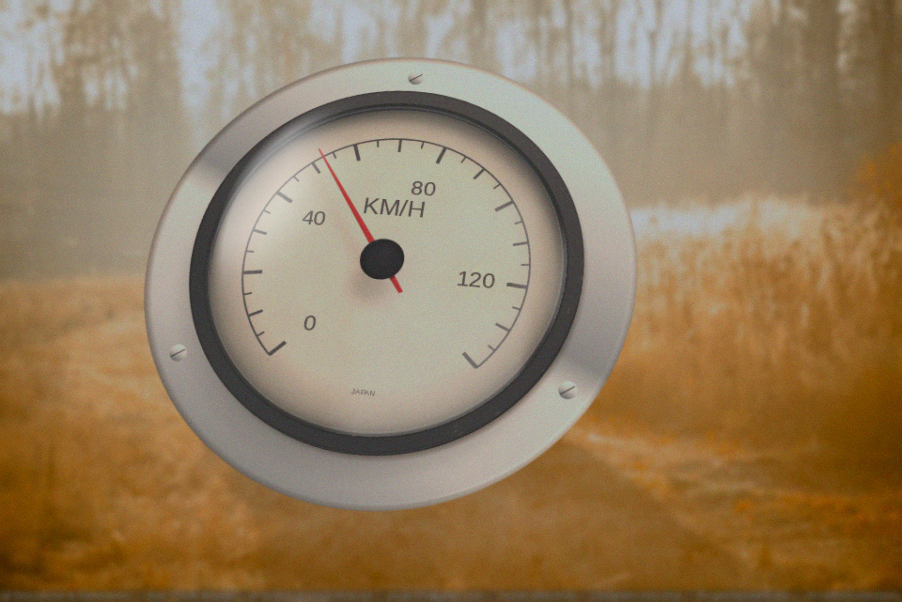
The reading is 52.5 km/h
